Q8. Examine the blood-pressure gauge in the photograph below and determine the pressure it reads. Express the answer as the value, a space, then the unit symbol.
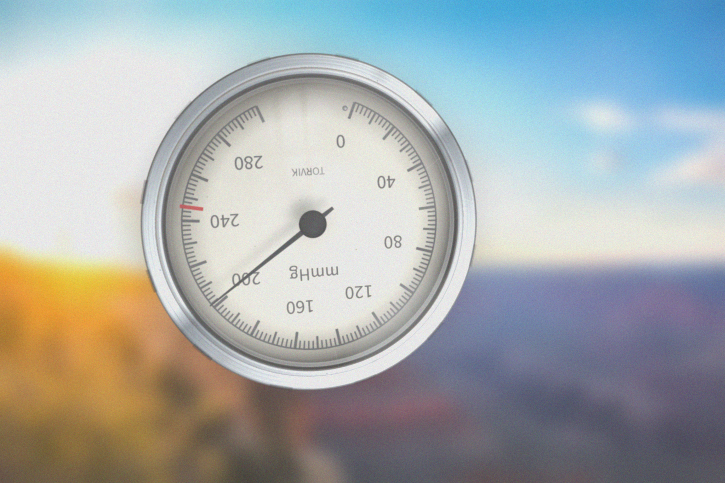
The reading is 202 mmHg
